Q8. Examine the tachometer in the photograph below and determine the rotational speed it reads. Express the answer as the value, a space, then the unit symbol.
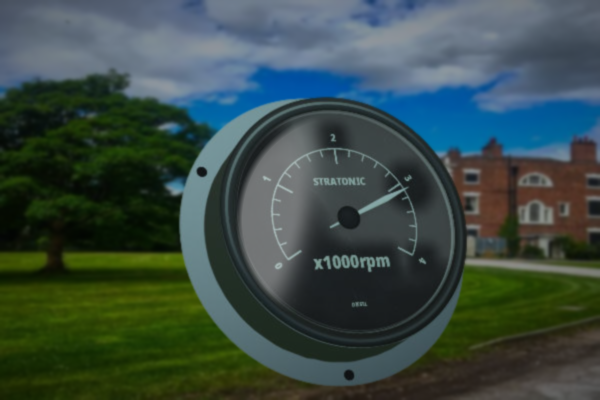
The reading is 3100 rpm
